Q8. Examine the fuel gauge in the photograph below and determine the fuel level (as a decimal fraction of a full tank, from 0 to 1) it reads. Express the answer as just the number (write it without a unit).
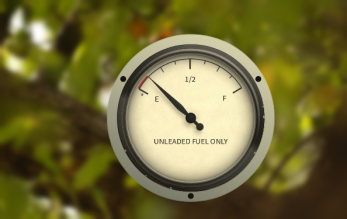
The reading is 0.125
